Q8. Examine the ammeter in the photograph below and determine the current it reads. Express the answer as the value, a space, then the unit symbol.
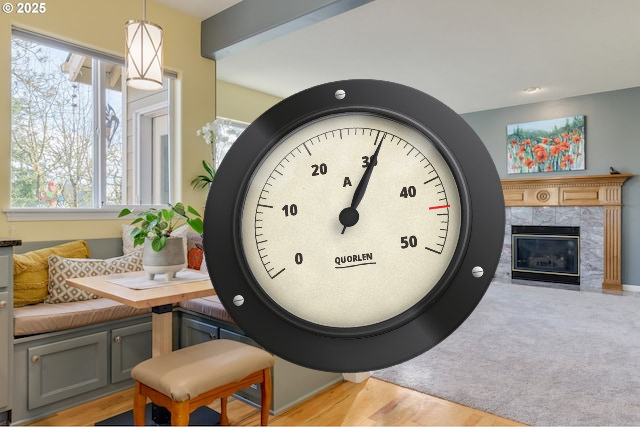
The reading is 31 A
